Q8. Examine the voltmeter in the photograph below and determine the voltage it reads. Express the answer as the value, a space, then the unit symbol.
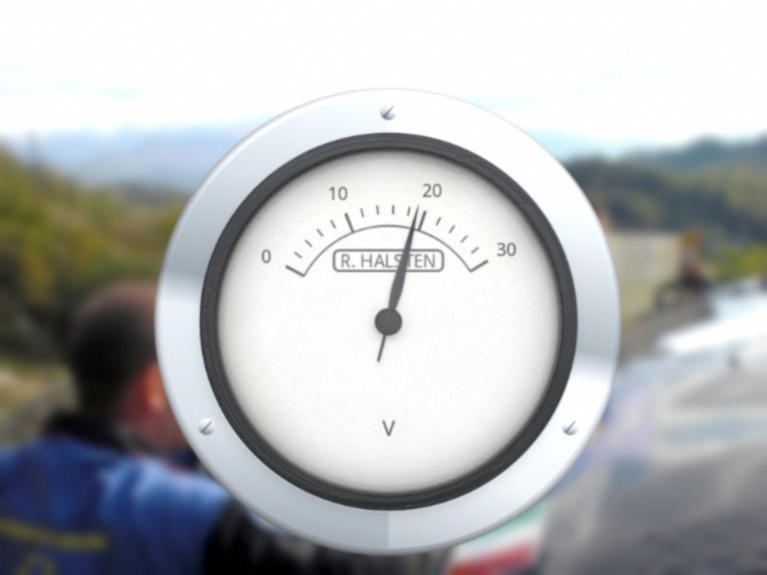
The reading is 19 V
